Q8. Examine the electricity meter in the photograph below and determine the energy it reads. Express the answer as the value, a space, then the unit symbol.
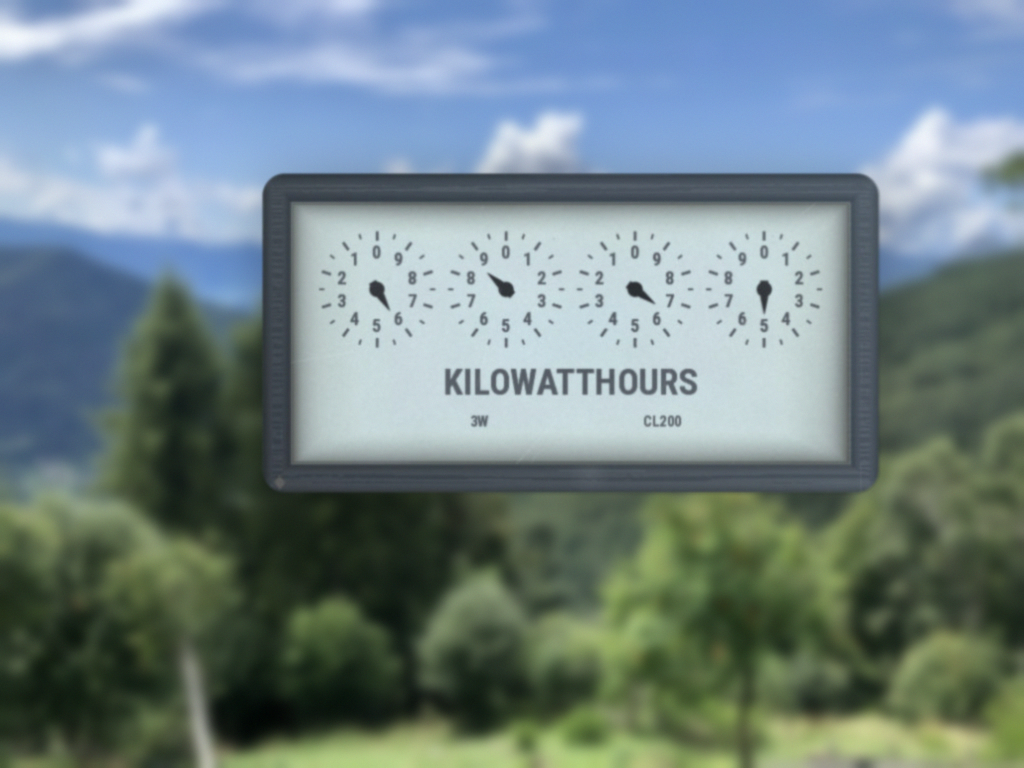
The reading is 5865 kWh
